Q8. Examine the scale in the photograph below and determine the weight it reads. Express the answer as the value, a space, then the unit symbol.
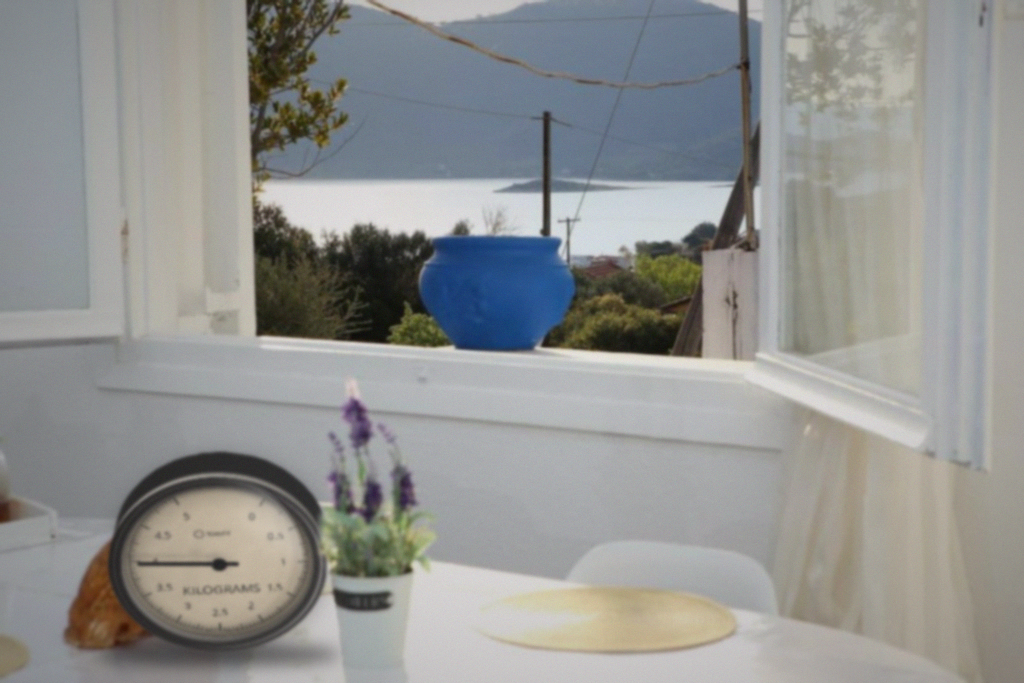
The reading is 4 kg
